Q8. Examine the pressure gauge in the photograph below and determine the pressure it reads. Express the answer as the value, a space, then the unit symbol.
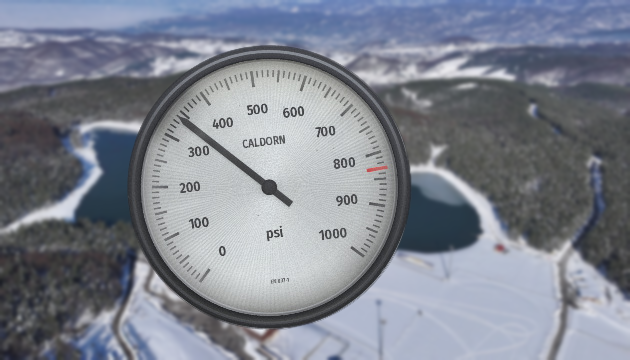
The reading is 340 psi
